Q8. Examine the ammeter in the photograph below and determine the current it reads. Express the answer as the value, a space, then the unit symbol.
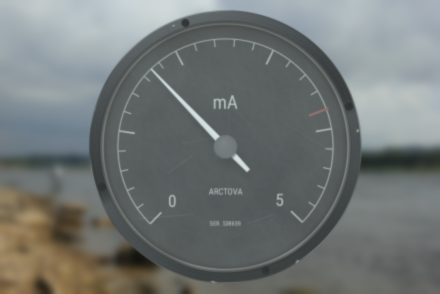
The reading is 1.7 mA
